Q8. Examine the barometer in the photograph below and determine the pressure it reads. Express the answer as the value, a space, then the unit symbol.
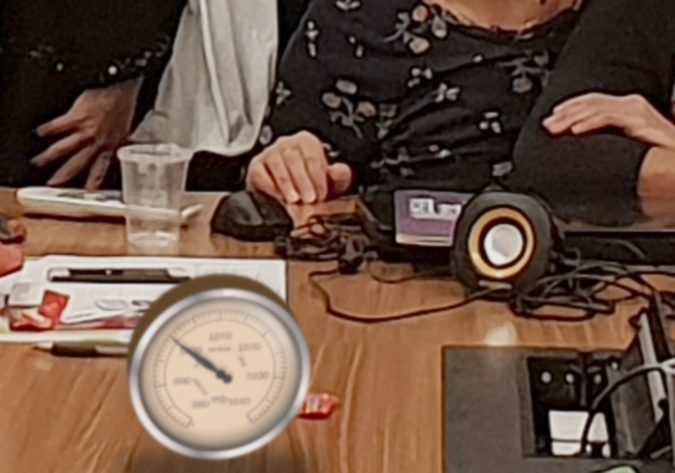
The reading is 1000 mbar
